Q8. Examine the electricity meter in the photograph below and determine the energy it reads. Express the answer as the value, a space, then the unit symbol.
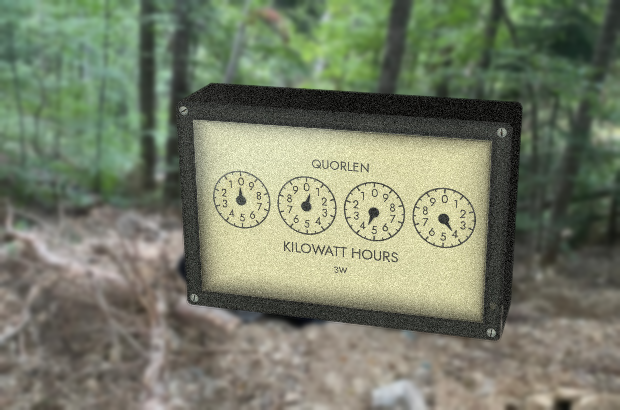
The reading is 44 kWh
